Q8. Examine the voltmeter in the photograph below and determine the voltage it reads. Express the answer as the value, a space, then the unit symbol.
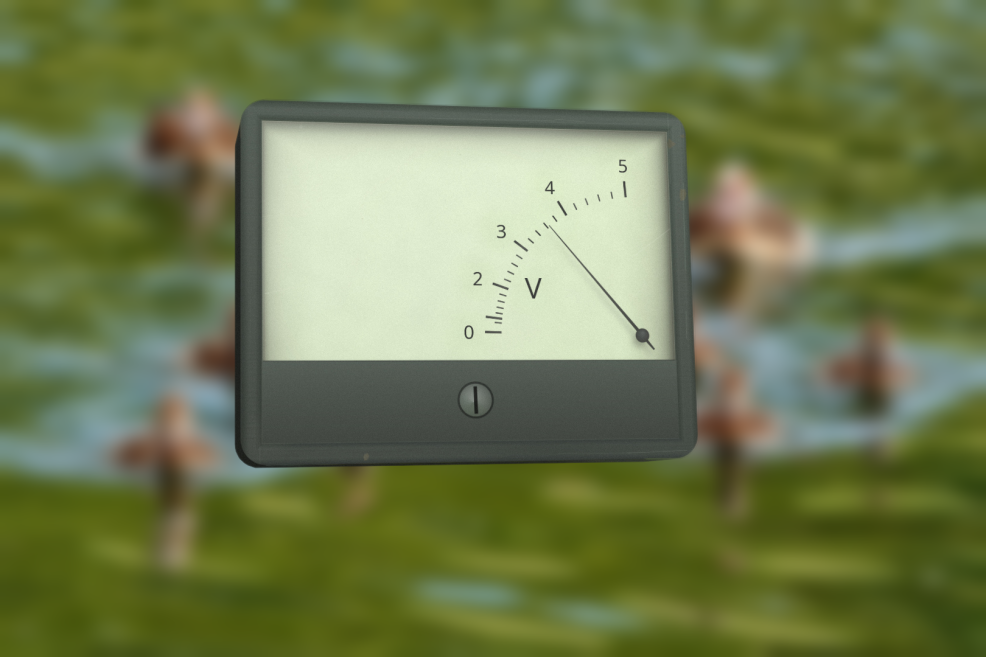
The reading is 3.6 V
